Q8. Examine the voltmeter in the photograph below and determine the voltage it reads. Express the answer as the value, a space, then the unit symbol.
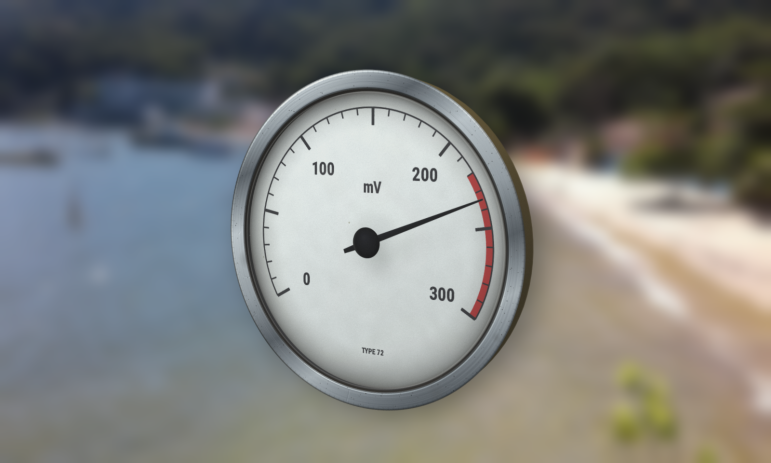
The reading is 235 mV
